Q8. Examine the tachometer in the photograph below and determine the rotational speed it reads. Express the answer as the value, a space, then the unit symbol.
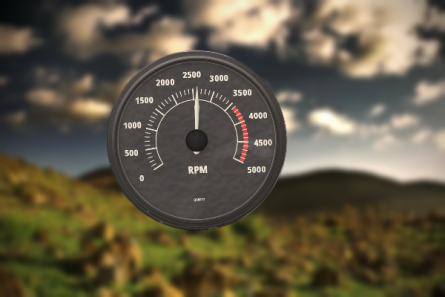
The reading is 2600 rpm
